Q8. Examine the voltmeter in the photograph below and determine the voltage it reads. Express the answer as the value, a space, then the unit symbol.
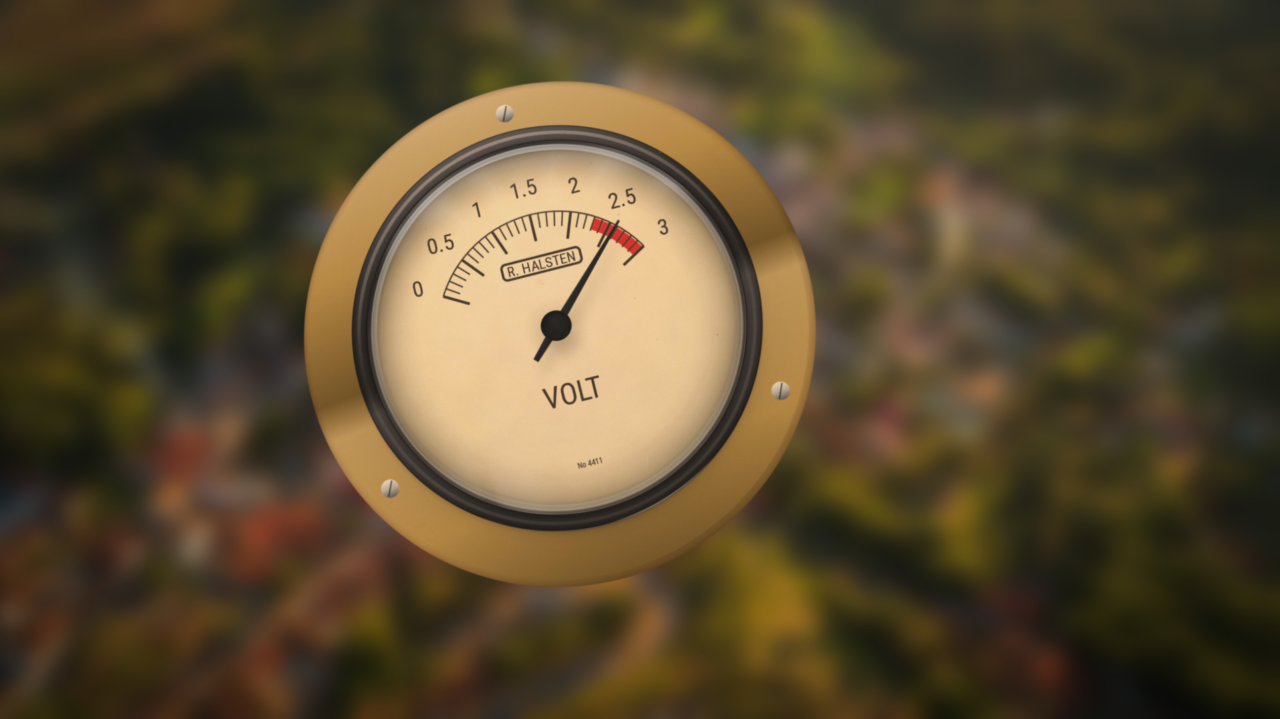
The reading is 2.6 V
